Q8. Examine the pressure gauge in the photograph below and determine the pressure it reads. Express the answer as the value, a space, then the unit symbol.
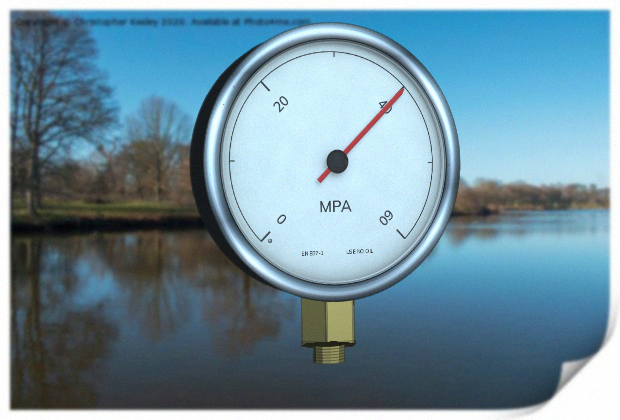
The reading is 40 MPa
